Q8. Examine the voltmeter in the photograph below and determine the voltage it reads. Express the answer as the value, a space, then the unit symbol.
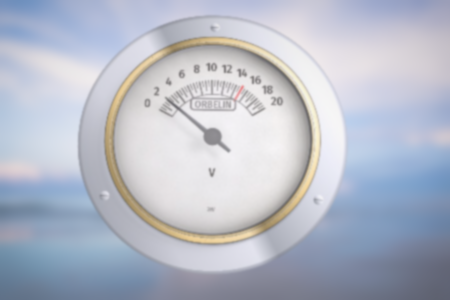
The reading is 2 V
